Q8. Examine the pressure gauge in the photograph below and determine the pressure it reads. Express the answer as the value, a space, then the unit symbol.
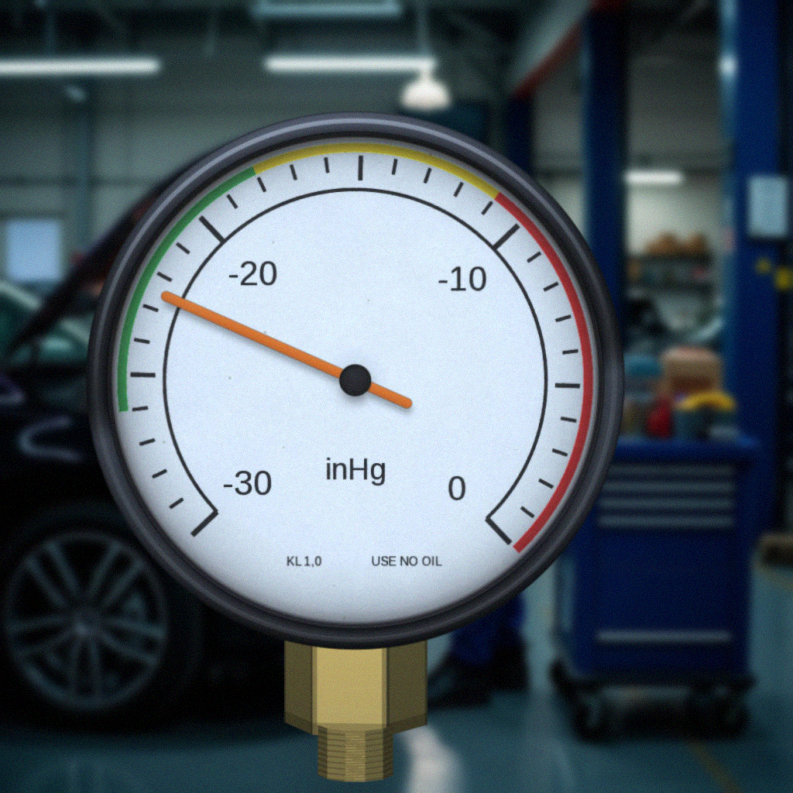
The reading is -22.5 inHg
